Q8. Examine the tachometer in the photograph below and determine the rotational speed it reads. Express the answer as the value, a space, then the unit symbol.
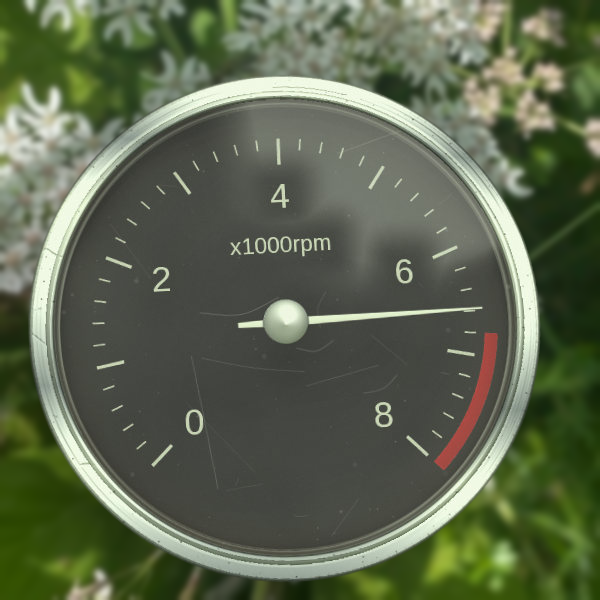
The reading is 6600 rpm
